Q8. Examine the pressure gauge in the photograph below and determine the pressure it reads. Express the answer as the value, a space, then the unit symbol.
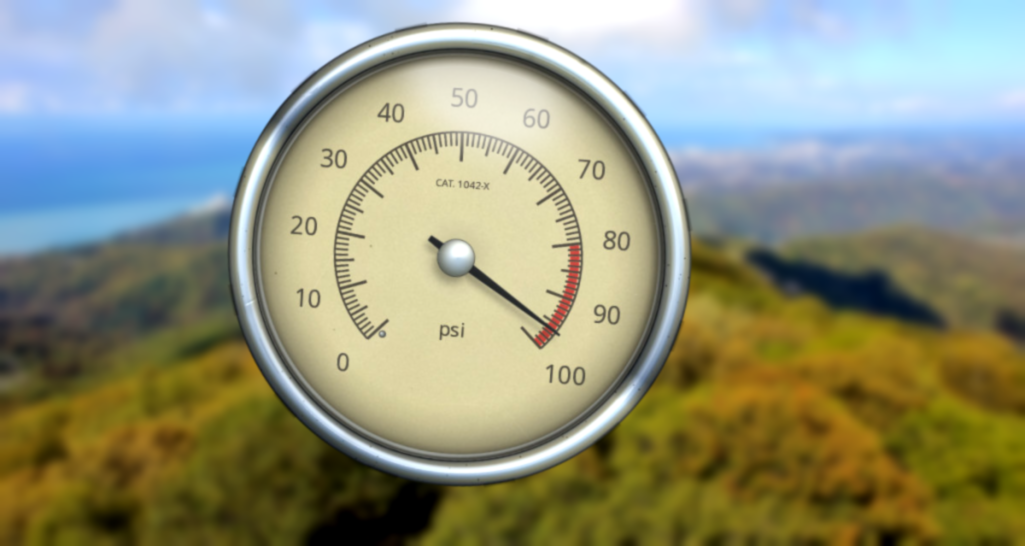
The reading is 96 psi
